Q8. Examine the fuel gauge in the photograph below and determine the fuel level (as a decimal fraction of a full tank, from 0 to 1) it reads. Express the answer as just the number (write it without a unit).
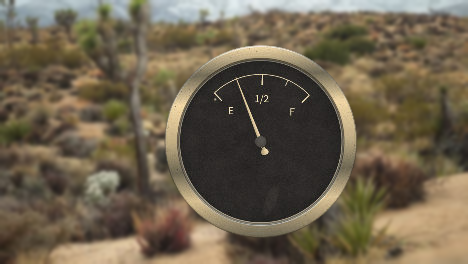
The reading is 0.25
